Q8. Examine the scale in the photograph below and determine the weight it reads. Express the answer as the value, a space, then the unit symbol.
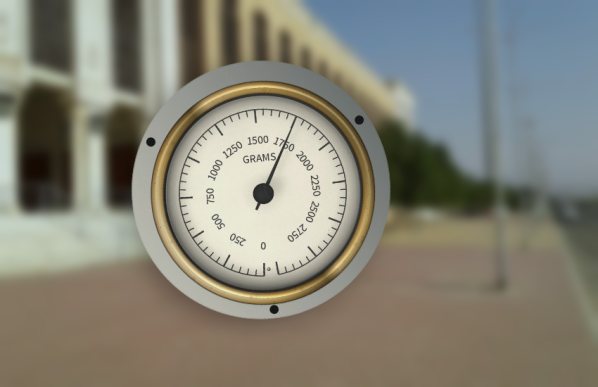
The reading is 1750 g
